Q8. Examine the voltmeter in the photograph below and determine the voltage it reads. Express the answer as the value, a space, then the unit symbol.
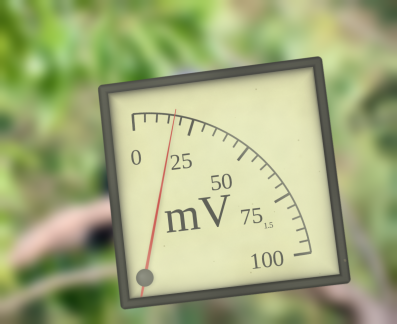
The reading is 17.5 mV
